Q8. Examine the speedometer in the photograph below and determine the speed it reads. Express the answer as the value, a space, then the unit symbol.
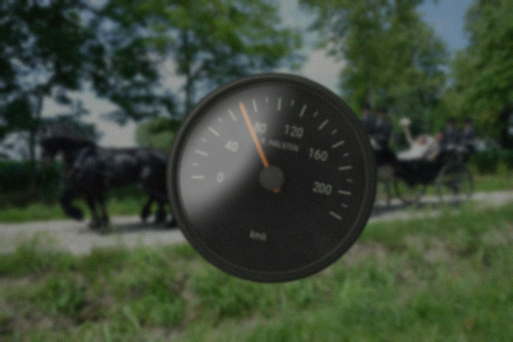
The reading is 70 km/h
